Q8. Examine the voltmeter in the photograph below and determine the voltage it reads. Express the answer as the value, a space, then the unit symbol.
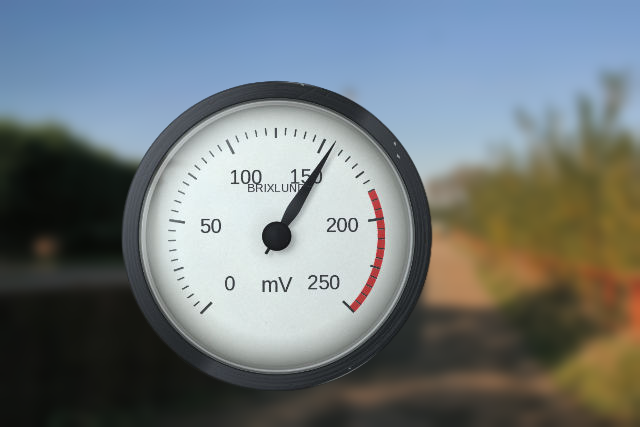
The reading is 155 mV
